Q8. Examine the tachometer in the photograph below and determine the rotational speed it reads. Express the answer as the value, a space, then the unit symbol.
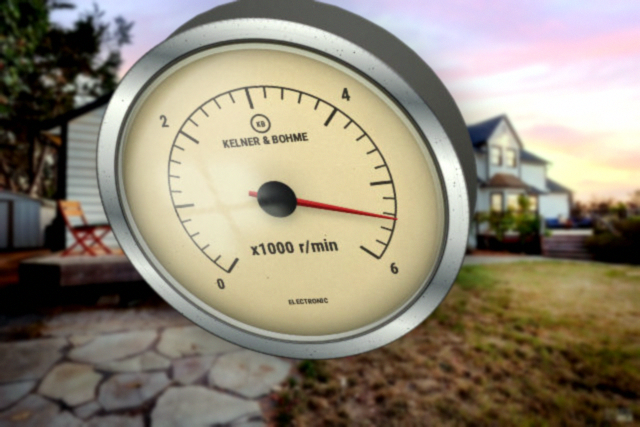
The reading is 5400 rpm
